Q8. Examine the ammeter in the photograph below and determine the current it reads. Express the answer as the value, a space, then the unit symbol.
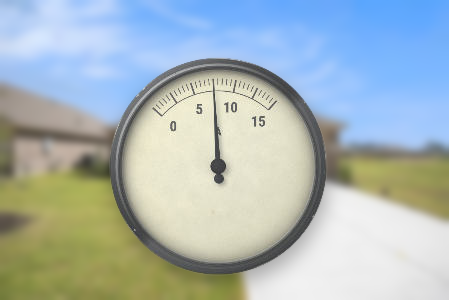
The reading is 7.5 A
